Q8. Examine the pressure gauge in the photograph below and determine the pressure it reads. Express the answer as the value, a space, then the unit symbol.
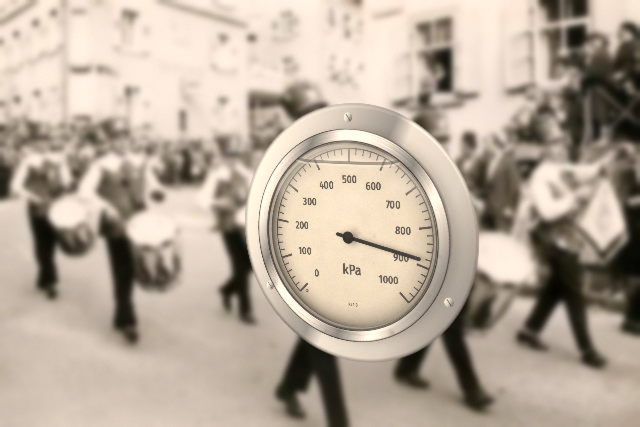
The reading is 880 kPa
